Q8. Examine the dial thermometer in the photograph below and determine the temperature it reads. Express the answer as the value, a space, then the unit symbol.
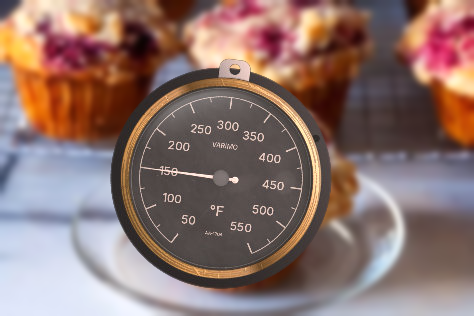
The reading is 150 °F
